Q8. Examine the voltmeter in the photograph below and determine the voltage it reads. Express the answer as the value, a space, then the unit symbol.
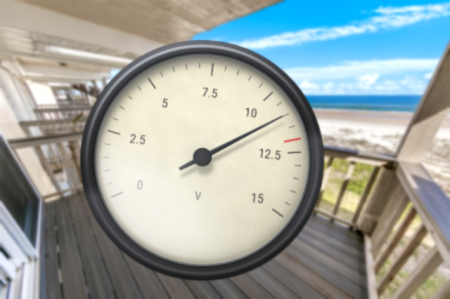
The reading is 11 V
